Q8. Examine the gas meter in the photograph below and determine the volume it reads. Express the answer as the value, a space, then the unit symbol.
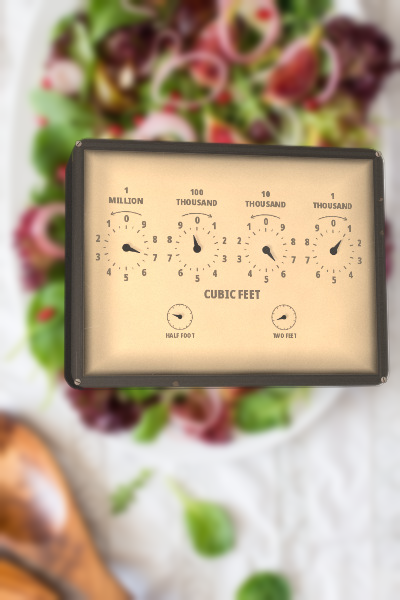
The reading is 696100 ft³
